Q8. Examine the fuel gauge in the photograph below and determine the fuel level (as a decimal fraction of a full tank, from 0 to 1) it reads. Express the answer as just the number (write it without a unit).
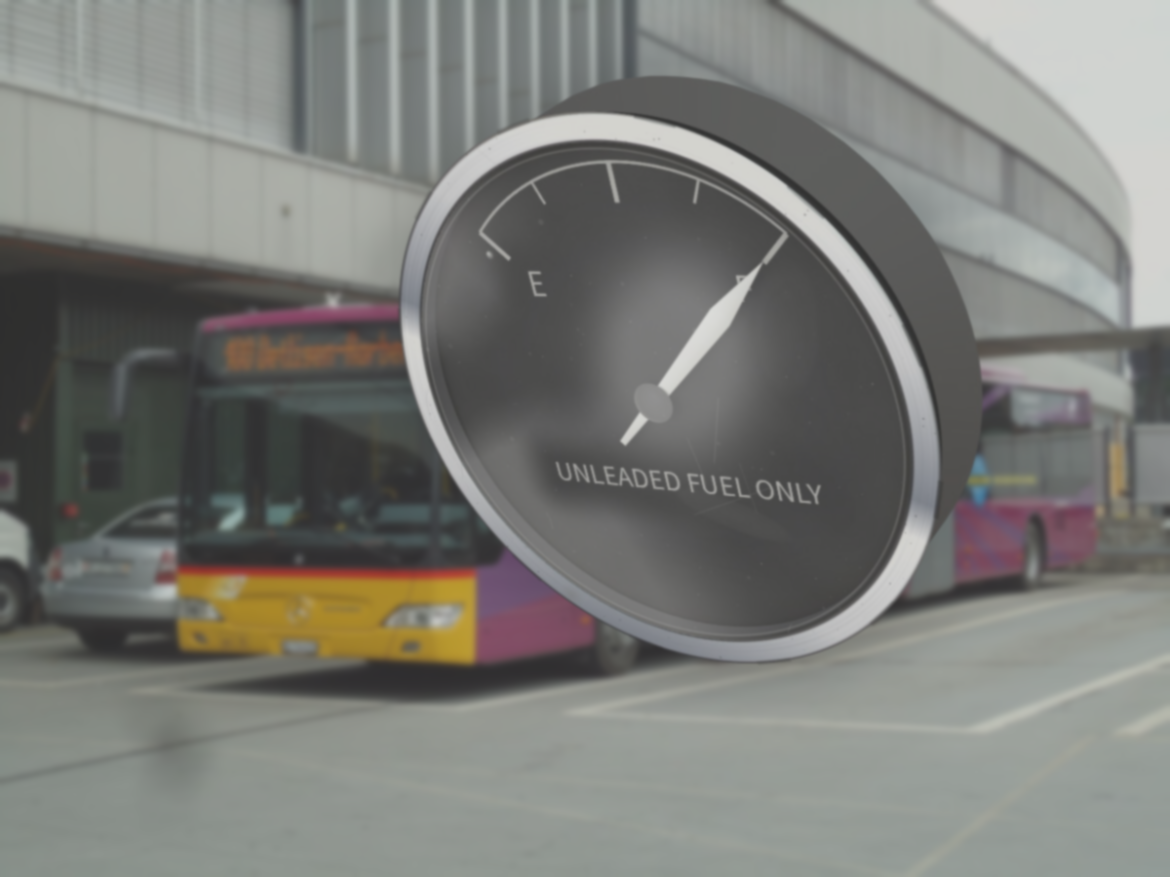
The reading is 1
